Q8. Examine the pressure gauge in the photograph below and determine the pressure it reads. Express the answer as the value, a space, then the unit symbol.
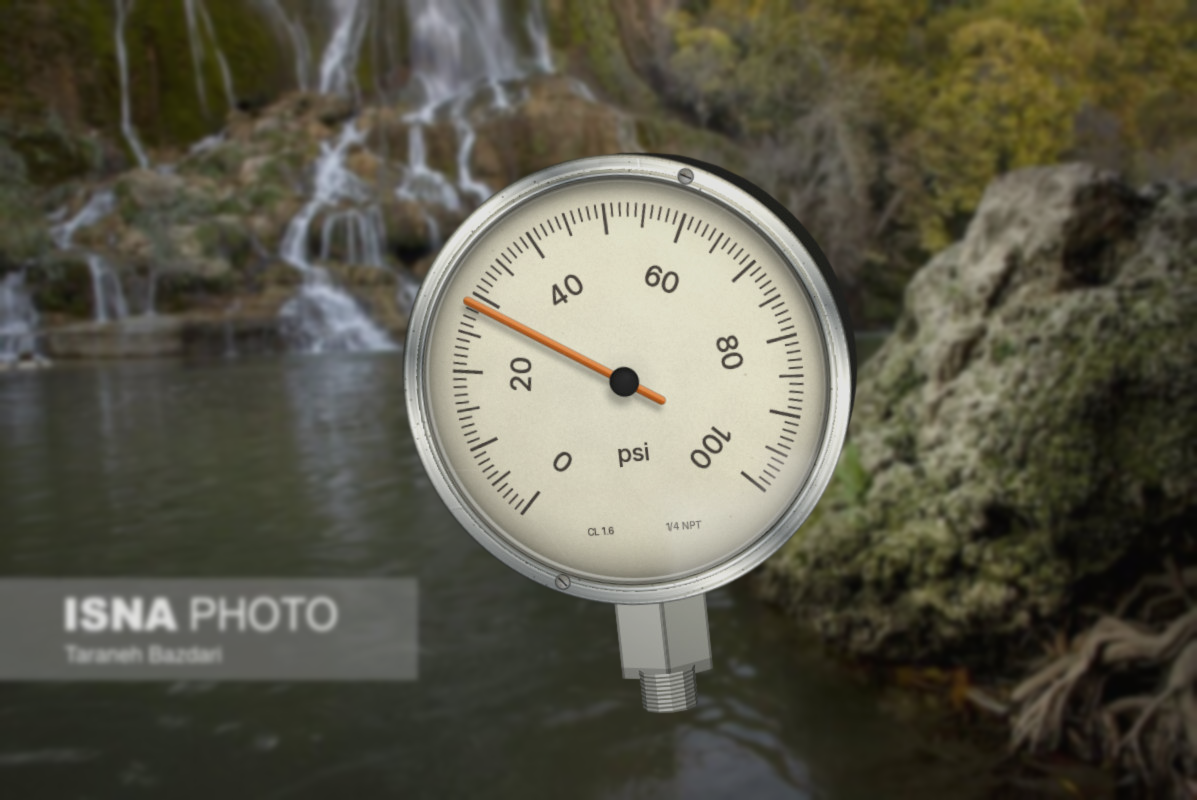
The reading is 29 psi
